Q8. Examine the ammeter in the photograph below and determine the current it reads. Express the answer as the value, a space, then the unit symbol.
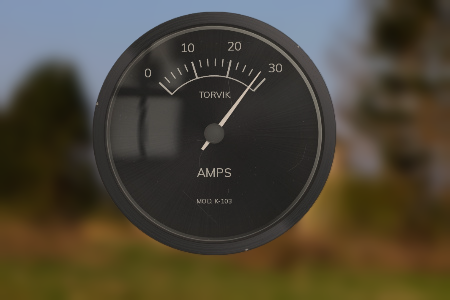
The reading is 28 A
